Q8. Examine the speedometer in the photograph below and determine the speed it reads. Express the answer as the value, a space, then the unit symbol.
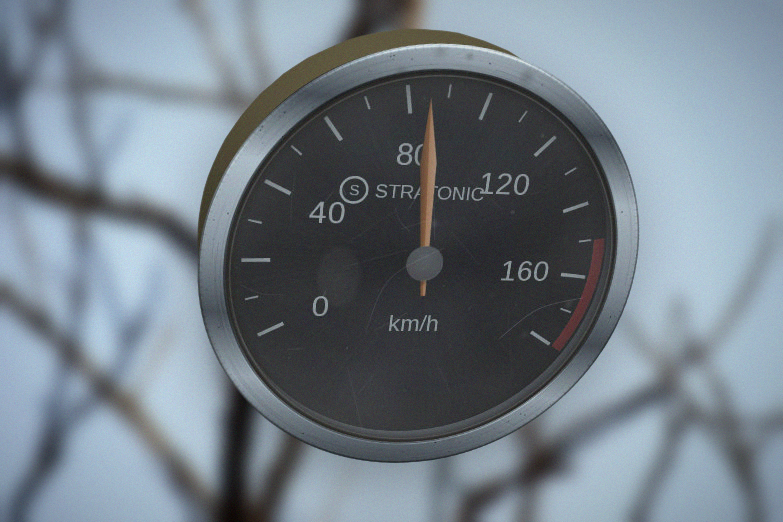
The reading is 85 km/h
